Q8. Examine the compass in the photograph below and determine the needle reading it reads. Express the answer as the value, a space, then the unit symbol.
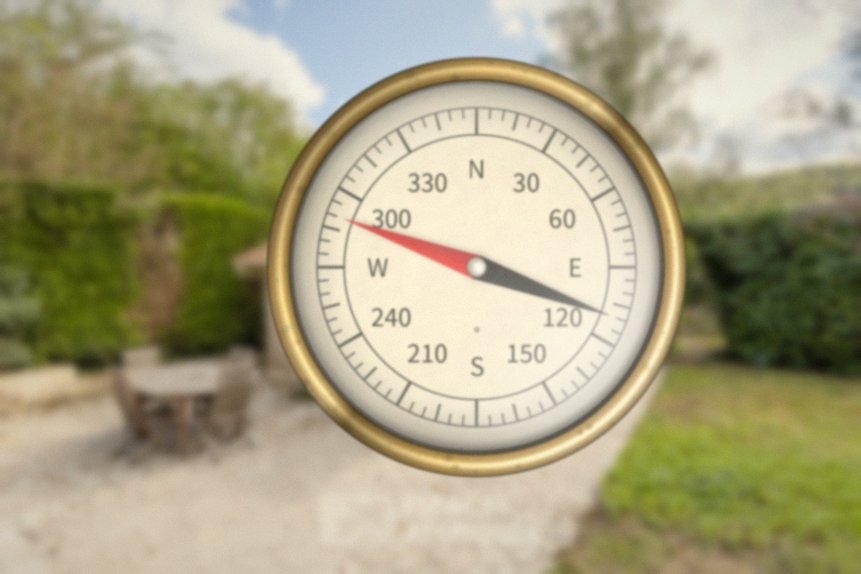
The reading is 290 °
